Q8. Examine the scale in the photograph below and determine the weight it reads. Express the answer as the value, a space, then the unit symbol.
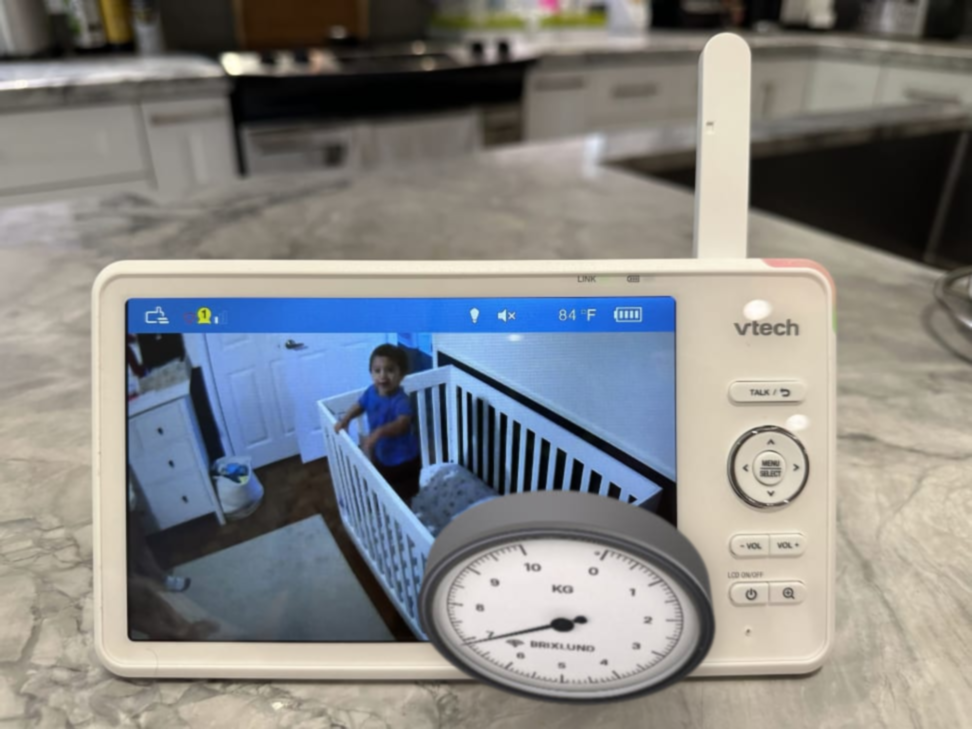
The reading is 7 kg
